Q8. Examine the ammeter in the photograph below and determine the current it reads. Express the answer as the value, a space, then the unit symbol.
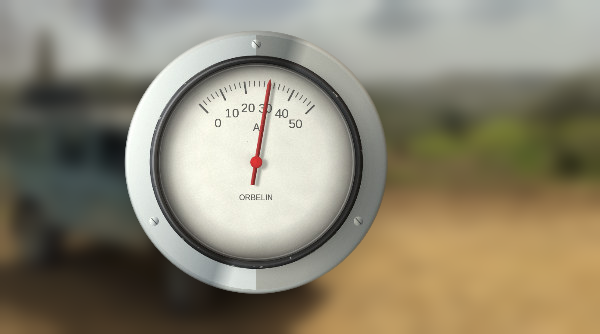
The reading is 30 A
